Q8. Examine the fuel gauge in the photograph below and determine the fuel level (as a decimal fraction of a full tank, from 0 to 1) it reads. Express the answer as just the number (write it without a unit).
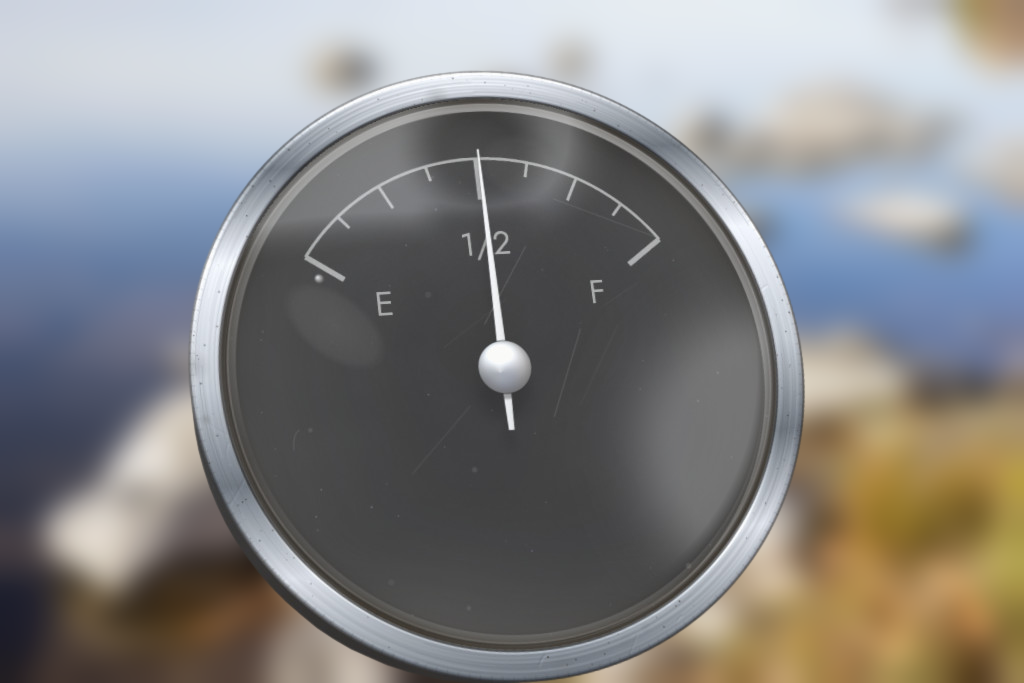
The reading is 0.5
